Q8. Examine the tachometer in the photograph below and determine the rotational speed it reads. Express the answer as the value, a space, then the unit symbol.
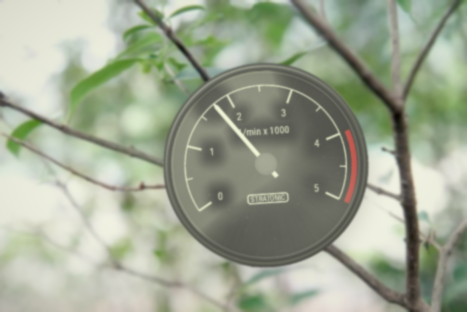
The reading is 1750 rpm
